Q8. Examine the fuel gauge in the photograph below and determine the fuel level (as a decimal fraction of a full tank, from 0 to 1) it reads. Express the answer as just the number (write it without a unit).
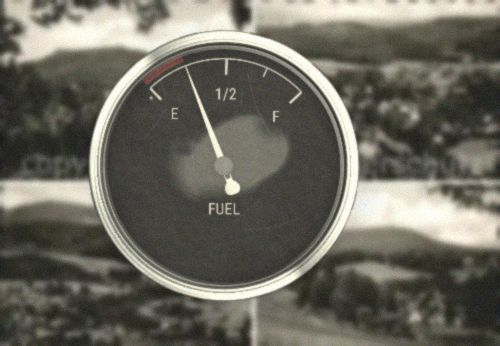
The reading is 0.25
